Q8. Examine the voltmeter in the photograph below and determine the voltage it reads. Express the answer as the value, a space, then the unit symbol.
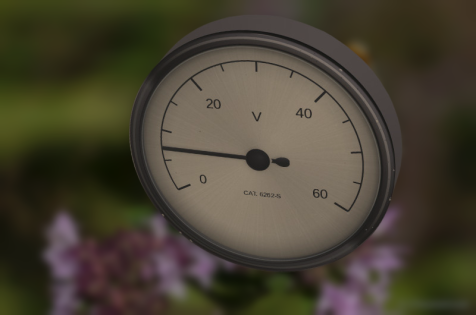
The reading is 7.5 V
